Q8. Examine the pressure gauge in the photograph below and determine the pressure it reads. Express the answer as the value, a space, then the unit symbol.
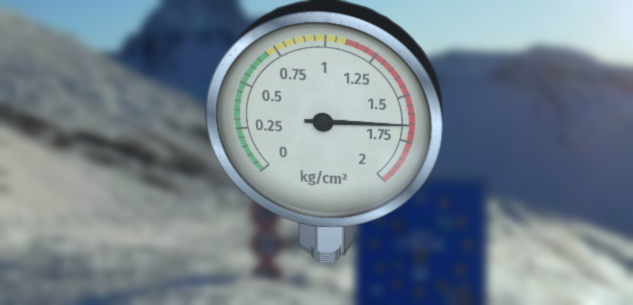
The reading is 1.65 kg/cm²
